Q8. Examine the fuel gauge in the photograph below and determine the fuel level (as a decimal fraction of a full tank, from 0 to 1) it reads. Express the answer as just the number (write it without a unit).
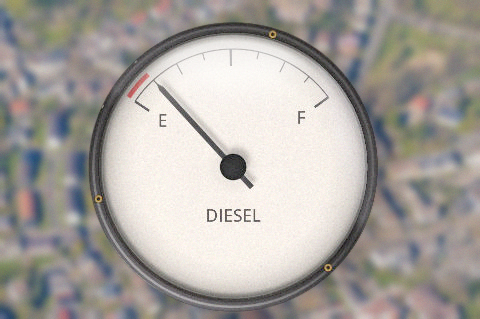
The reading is 0.125
